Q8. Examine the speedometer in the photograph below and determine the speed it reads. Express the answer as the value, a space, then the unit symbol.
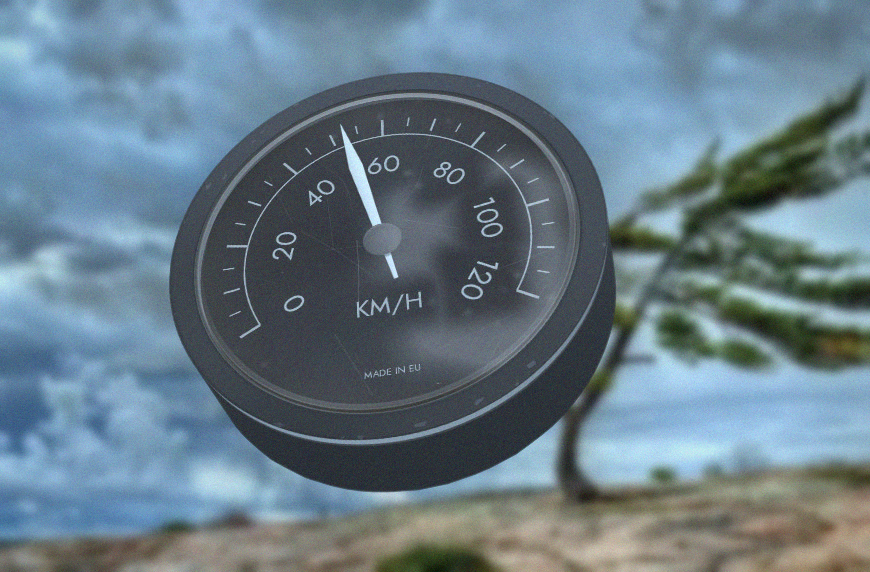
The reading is 52.5 km/h
